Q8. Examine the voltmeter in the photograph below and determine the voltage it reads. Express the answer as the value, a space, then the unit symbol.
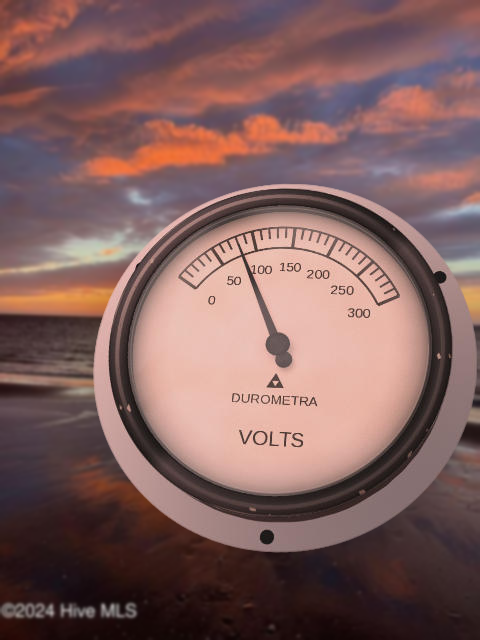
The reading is 80 V
